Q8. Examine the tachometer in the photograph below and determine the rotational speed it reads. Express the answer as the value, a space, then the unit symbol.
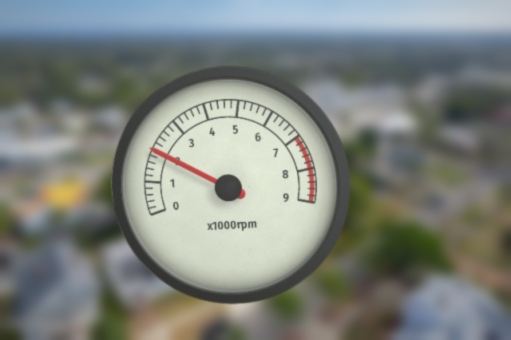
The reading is 2000 rpm
